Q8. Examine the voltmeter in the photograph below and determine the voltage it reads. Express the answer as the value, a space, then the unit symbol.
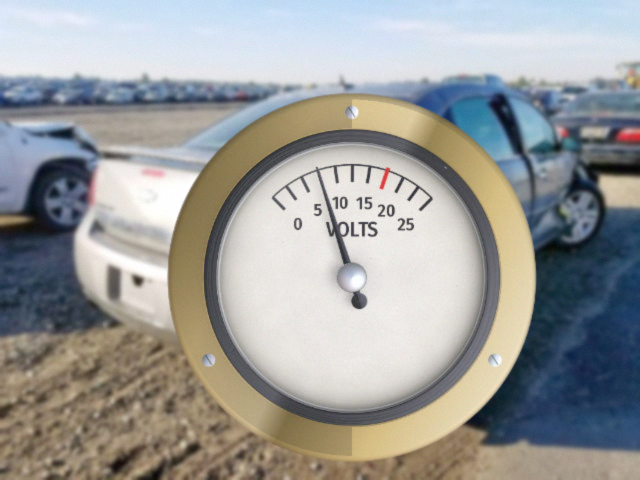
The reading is 7.5 V
